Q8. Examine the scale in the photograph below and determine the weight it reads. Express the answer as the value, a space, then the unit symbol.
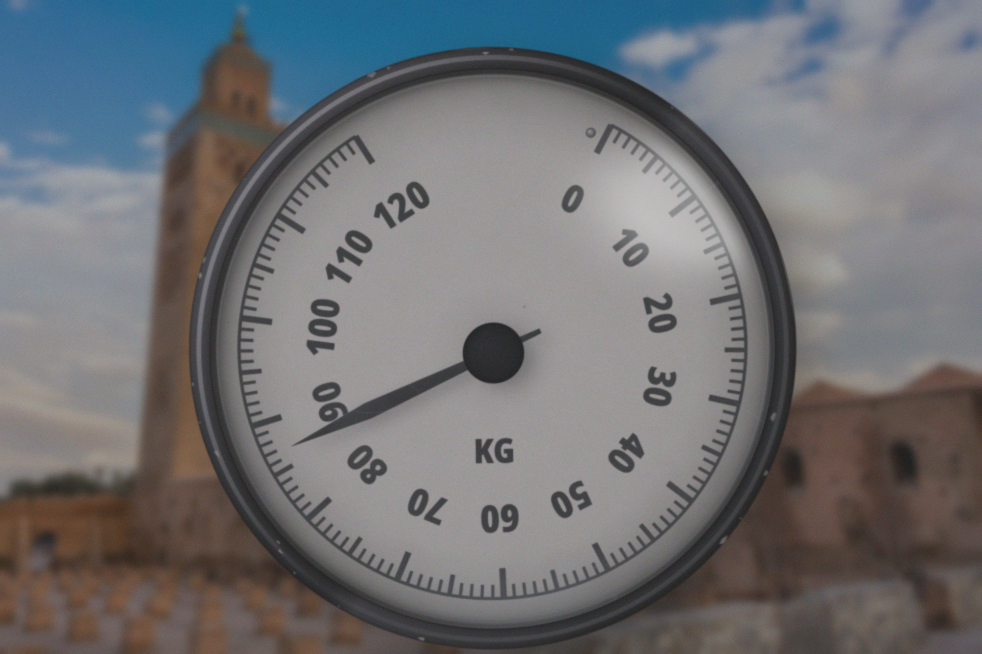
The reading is 87 kg
